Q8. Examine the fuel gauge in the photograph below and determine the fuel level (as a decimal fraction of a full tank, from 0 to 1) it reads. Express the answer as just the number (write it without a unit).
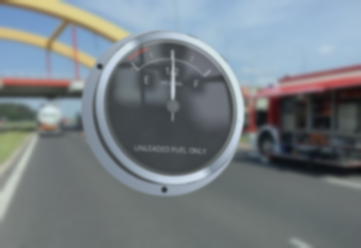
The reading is 0.5
